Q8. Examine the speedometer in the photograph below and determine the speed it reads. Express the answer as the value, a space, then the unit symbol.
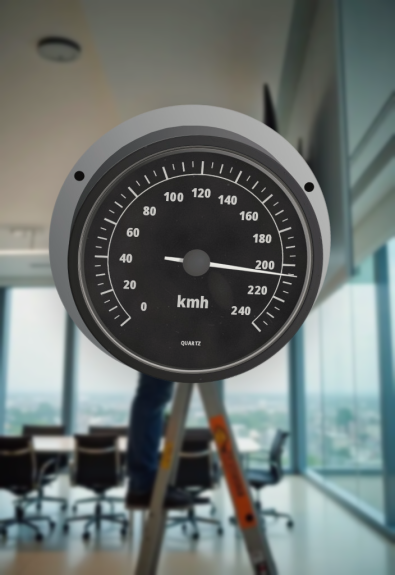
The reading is 205 km/h
